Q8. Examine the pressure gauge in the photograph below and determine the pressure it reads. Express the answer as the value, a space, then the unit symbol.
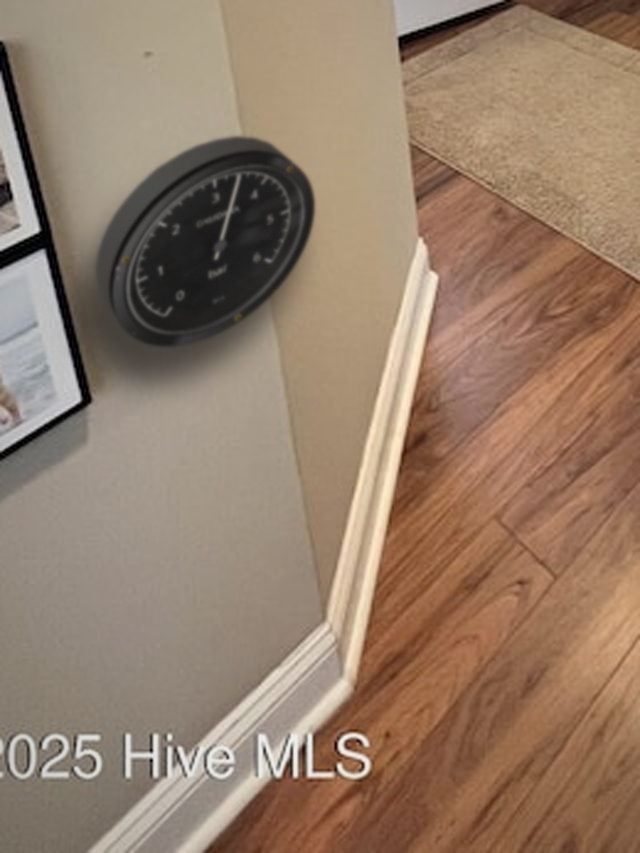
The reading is 3.4 bar
